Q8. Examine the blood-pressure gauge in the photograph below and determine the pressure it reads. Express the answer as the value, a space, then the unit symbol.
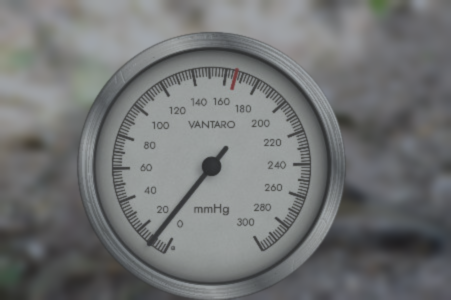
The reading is 10 mmHg
